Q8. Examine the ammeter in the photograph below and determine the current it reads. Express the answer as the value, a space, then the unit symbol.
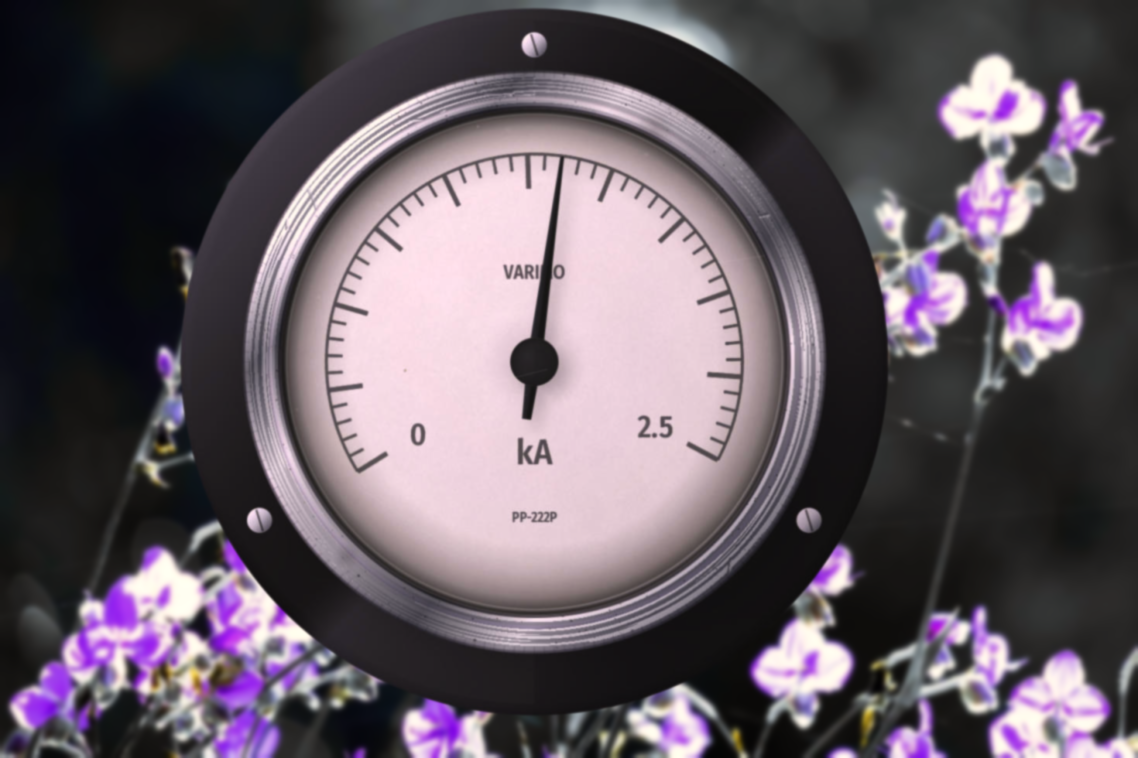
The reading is 1.35 kA
